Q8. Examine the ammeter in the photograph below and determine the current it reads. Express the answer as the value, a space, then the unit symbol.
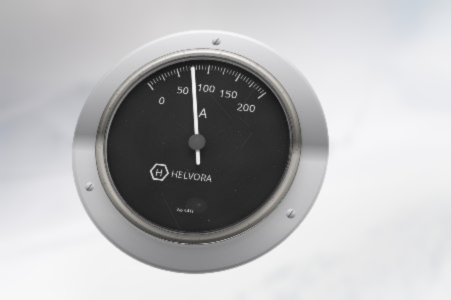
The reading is 75 A
